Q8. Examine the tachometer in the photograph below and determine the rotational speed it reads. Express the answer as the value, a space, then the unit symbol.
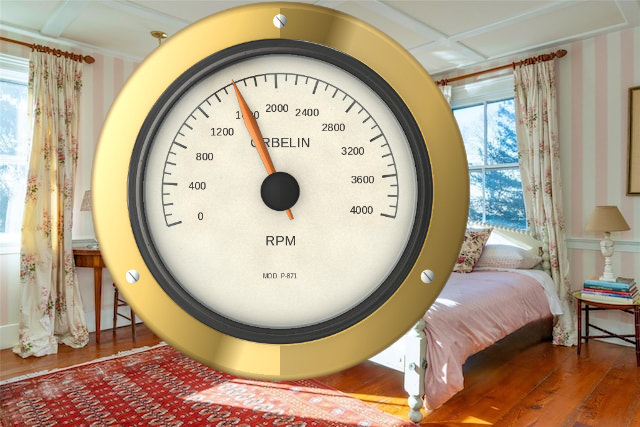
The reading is 1600 rpm
